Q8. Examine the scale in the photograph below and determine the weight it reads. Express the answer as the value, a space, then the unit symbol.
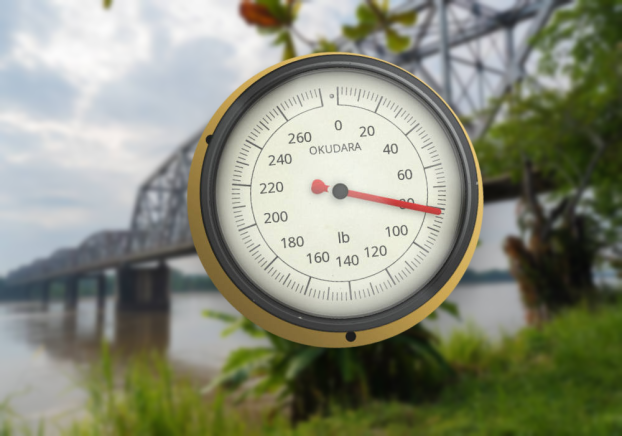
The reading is 82 lb
